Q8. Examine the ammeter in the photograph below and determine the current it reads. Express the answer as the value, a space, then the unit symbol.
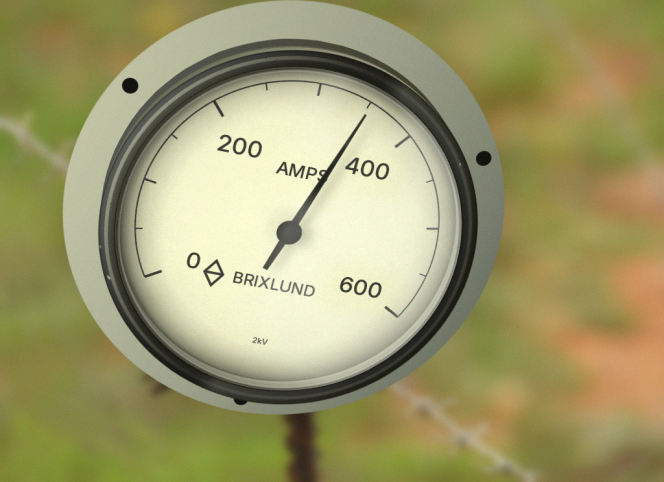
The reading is 350 A
